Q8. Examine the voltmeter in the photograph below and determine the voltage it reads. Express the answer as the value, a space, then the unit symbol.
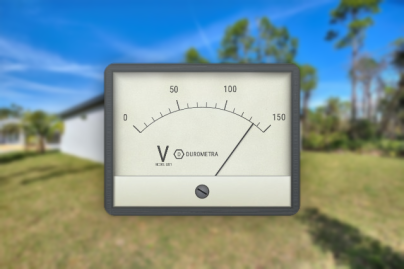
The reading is 135 V
